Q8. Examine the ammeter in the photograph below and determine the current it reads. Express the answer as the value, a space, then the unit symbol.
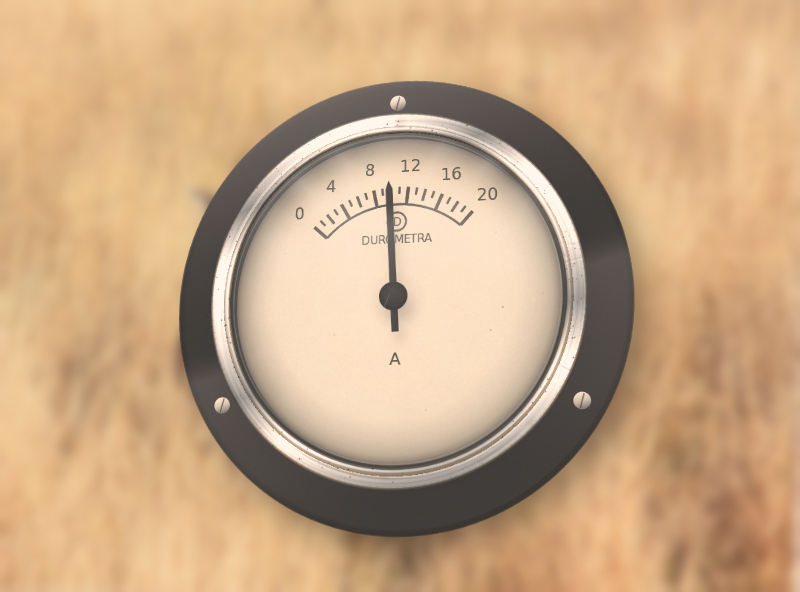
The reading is 10 A
